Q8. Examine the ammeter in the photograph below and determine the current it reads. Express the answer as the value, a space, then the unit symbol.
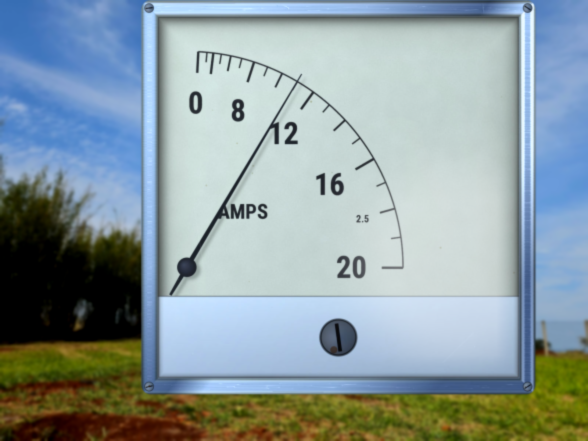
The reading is 11 A
